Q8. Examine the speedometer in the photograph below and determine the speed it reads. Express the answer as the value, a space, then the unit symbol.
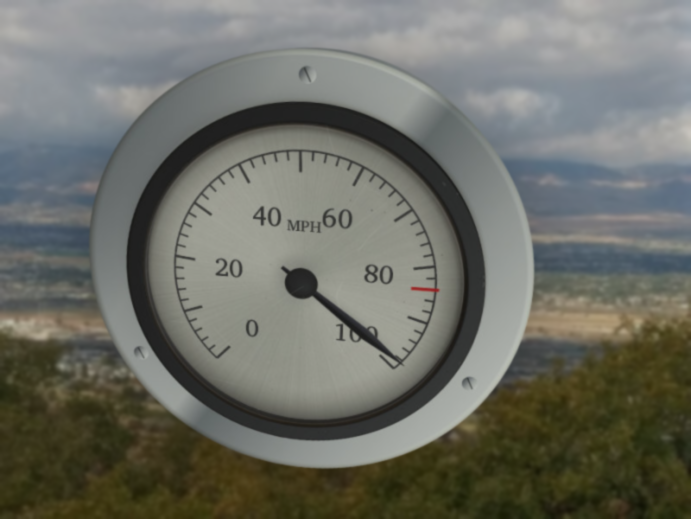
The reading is 98 mph
